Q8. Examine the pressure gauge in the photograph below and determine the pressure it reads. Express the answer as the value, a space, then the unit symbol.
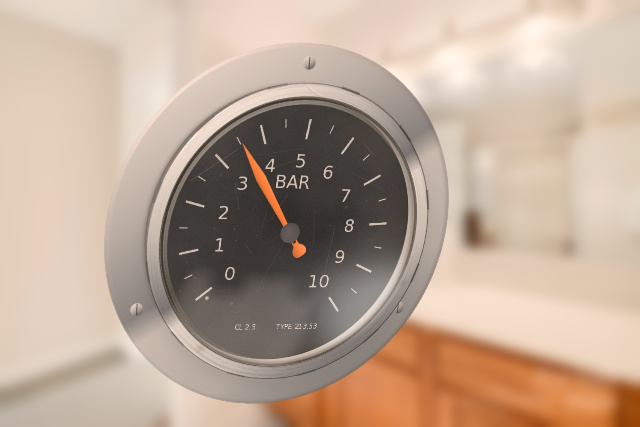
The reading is 3.5 bar
